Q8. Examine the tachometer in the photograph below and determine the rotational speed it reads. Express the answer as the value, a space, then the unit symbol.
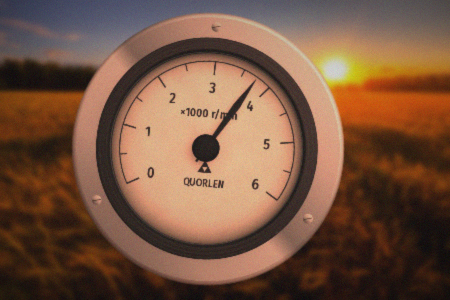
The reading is 3750 rpm
